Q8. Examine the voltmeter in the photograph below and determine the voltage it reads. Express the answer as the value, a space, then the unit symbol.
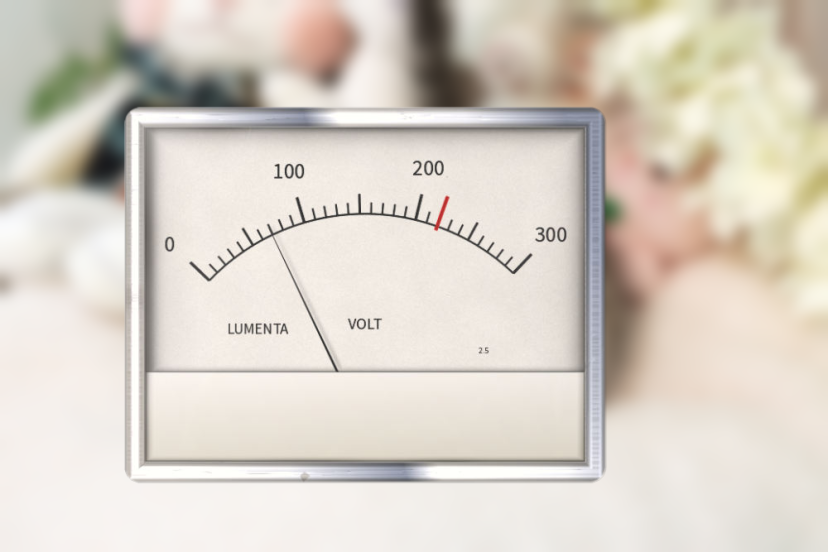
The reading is 70 V
